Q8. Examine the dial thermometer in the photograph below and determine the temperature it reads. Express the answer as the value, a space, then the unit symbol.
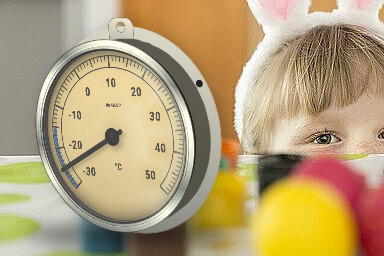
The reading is -25 °C
